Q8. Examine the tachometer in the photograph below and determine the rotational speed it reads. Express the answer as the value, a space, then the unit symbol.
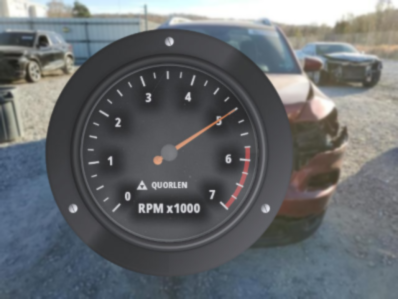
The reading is 5000 rpm
